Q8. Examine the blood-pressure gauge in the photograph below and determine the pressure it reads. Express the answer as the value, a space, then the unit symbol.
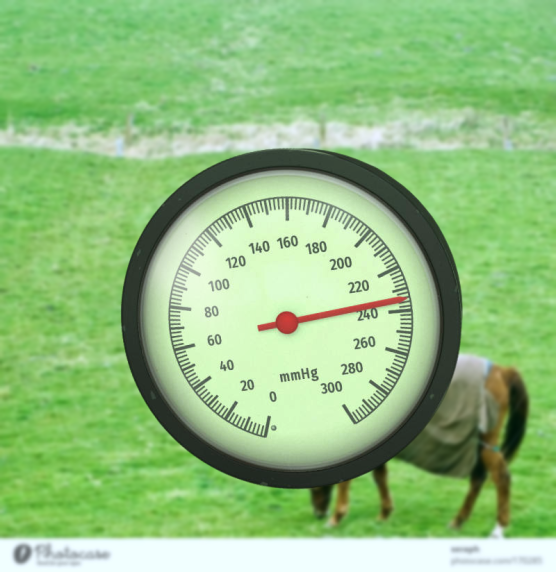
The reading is 234 mmHg
